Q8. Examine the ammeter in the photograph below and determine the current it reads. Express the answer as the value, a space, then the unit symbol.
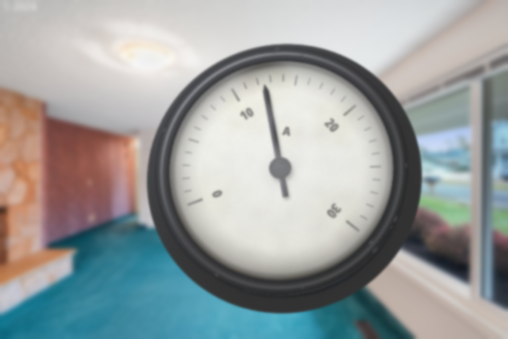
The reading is 12.5 A
